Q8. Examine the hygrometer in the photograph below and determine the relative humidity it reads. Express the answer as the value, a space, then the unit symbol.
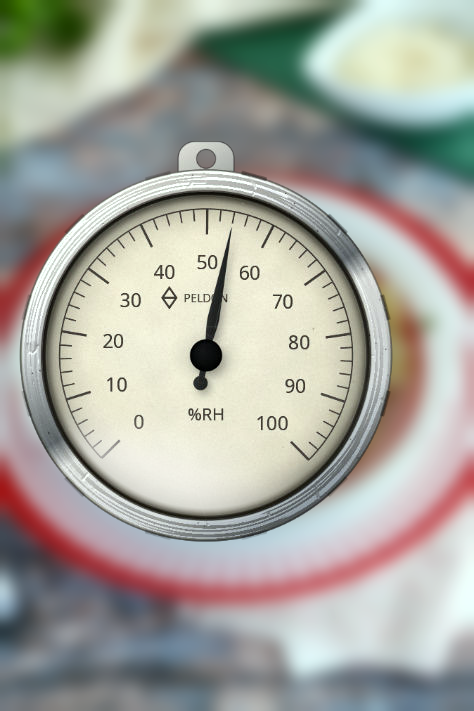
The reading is 54 %
